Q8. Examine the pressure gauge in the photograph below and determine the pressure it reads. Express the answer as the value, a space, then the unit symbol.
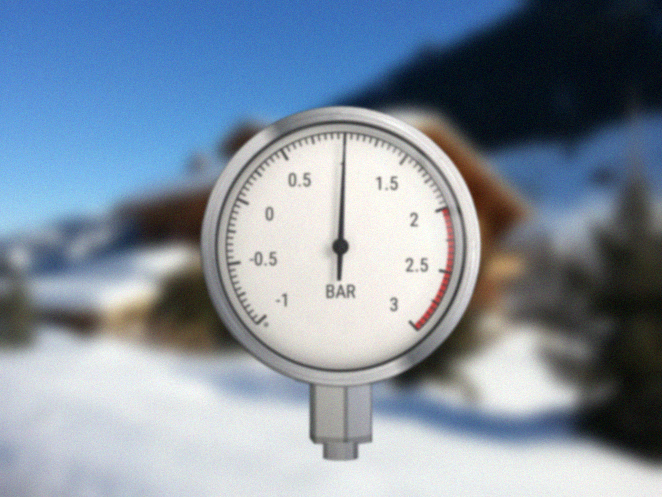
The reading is 1 bar
